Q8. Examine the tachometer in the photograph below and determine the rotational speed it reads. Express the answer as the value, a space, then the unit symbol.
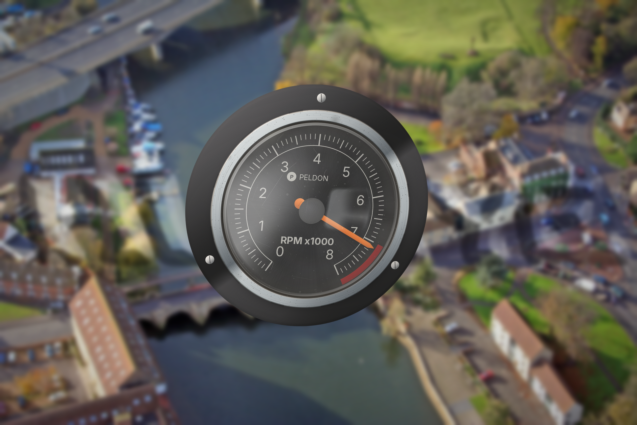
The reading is 7100 rpm
